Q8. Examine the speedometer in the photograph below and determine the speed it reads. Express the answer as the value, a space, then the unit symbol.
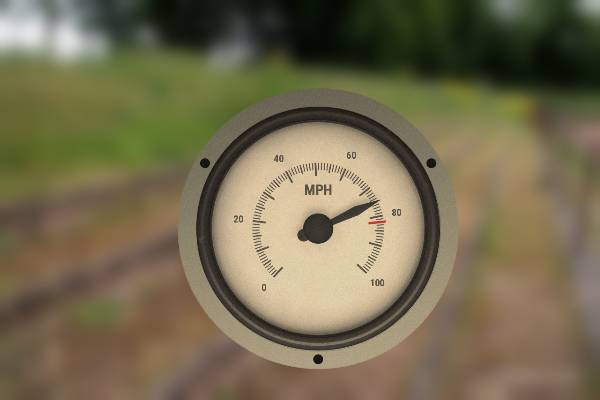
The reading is 75 mph
